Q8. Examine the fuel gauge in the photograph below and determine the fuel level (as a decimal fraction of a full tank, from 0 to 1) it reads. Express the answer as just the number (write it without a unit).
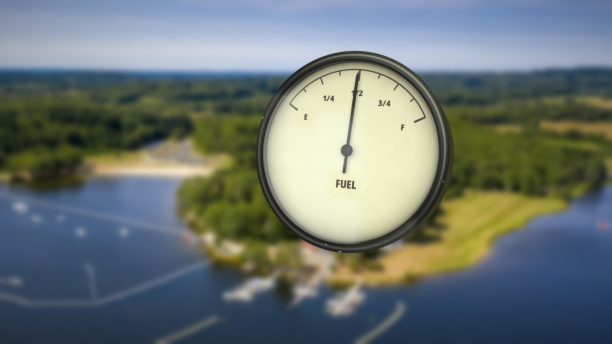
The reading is 0.5
